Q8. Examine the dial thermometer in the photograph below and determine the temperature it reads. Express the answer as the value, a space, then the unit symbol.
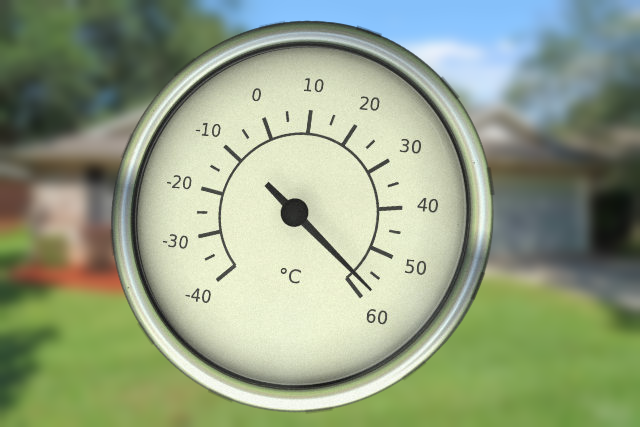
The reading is 57.5 °C
